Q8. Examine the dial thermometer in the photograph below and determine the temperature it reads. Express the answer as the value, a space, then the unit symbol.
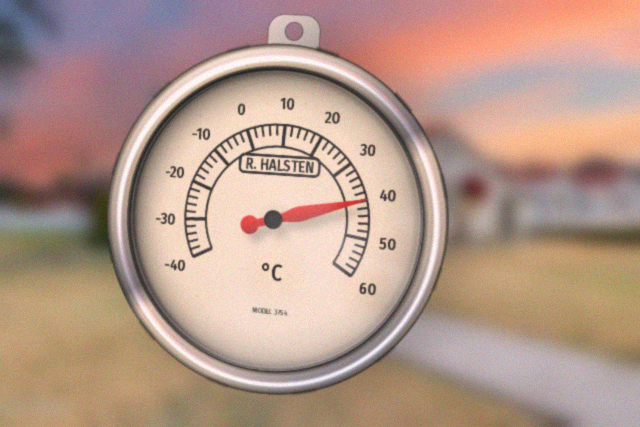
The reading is 40 °C
